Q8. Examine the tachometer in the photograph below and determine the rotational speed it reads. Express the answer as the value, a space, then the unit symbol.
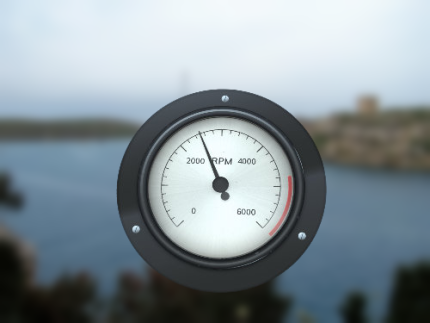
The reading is 2500 rpm
